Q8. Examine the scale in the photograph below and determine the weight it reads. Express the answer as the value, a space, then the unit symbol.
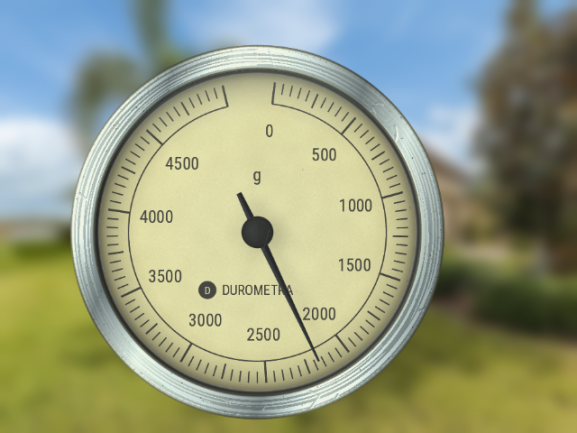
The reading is 2175 g
